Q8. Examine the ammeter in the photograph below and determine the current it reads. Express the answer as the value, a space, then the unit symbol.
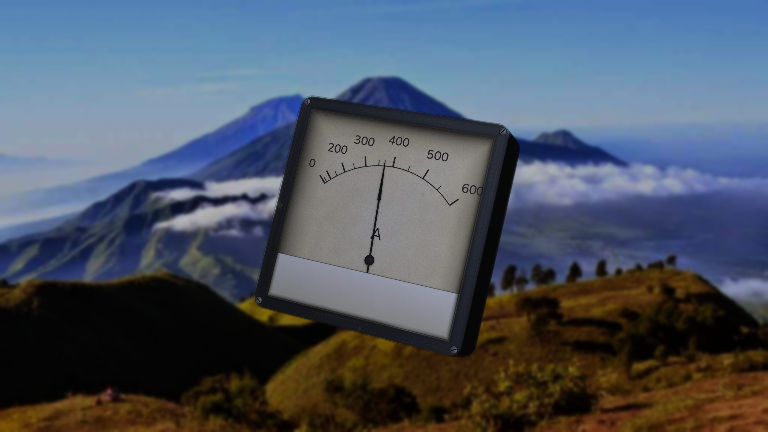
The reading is 375 A
